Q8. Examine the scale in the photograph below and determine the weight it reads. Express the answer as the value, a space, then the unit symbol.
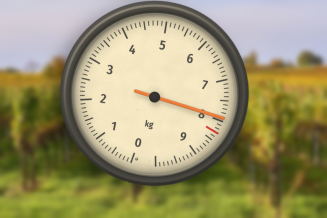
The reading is 7.9 kg
